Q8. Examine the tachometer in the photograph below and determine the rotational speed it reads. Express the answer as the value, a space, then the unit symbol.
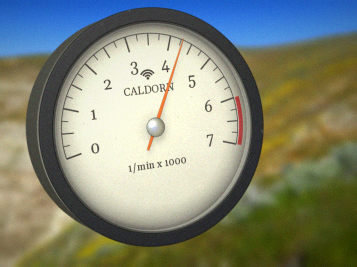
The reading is 4250 rpm
